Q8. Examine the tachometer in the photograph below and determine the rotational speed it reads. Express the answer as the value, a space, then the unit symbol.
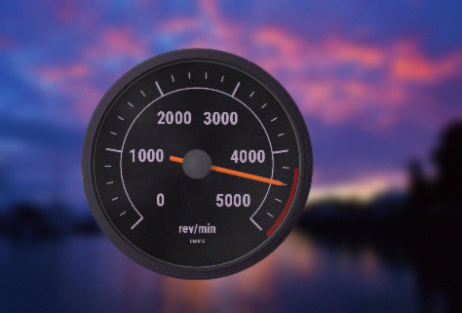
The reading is 4400 rpm
